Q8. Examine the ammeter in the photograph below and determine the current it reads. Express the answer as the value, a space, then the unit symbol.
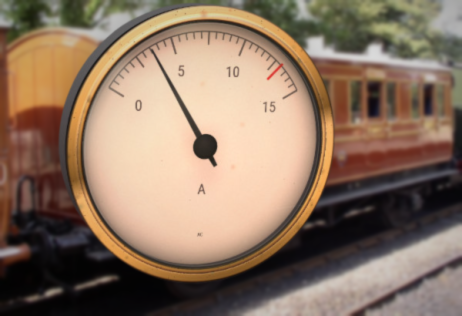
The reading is 3.5 A
